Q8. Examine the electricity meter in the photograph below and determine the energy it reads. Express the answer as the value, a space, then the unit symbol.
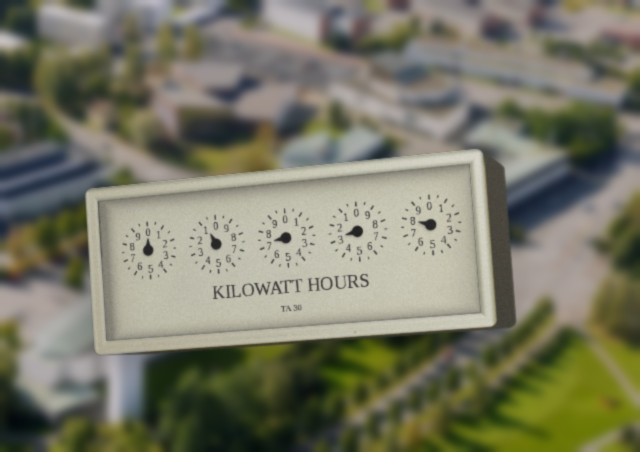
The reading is 728 kWh
